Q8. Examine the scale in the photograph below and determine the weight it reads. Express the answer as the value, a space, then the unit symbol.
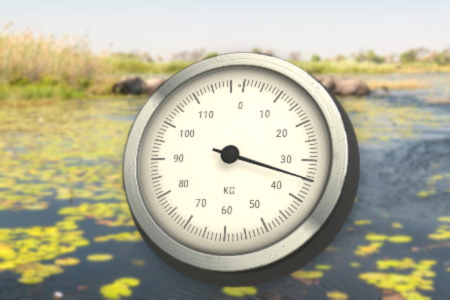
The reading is 35 kg
